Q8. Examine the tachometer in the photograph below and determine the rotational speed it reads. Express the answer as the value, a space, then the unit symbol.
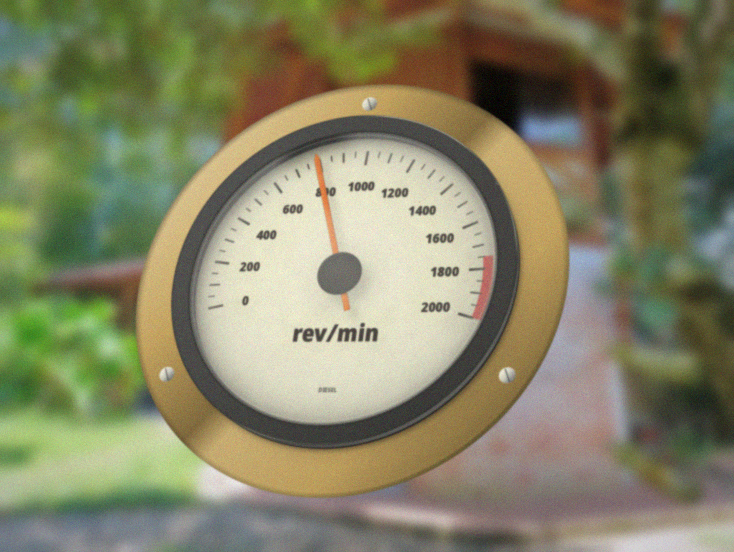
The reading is 800 rpm
